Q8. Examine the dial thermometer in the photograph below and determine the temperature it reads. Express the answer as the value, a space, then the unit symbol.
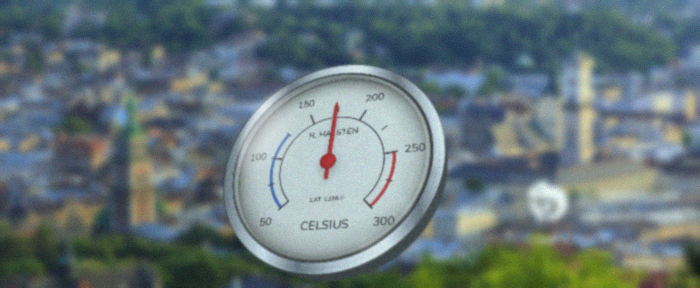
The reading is 175 °C
